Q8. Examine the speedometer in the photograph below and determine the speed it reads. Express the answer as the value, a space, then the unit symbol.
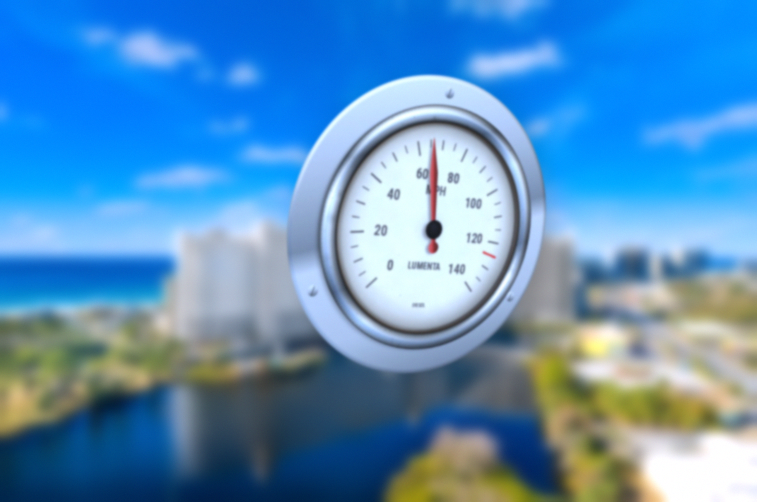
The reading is 65 mph
